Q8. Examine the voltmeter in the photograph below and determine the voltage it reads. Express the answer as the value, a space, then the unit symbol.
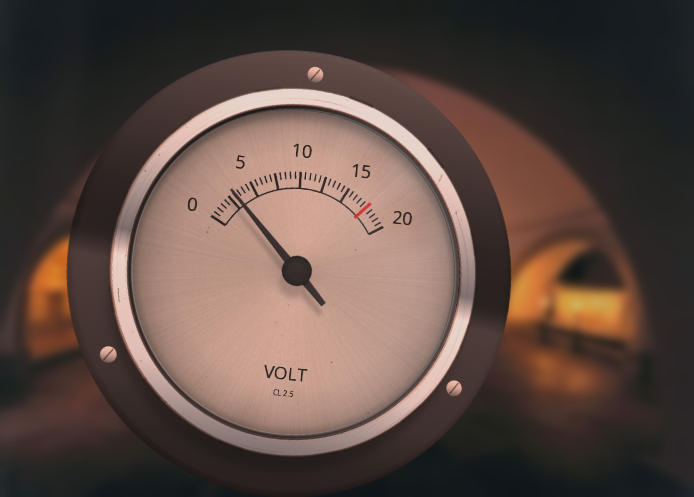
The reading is 3 V
